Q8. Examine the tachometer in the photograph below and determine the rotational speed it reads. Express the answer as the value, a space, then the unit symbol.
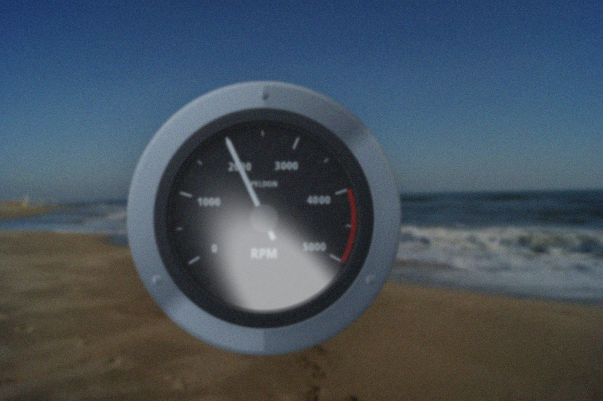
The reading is 2000 rpm
